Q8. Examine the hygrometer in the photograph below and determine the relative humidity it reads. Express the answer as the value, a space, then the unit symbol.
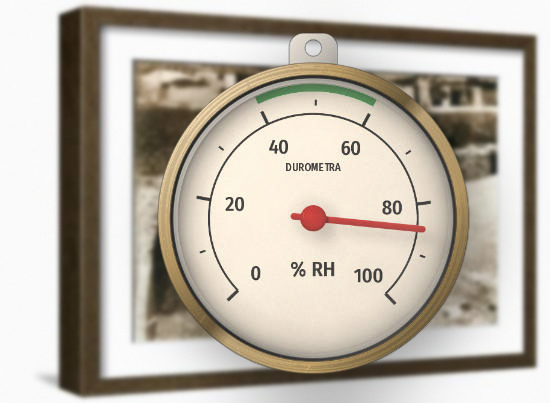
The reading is 85 %
